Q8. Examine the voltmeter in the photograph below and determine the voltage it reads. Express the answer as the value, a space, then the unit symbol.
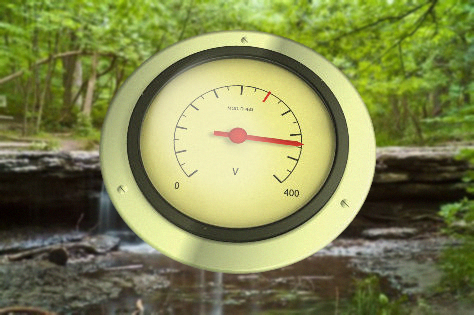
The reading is 340 V
